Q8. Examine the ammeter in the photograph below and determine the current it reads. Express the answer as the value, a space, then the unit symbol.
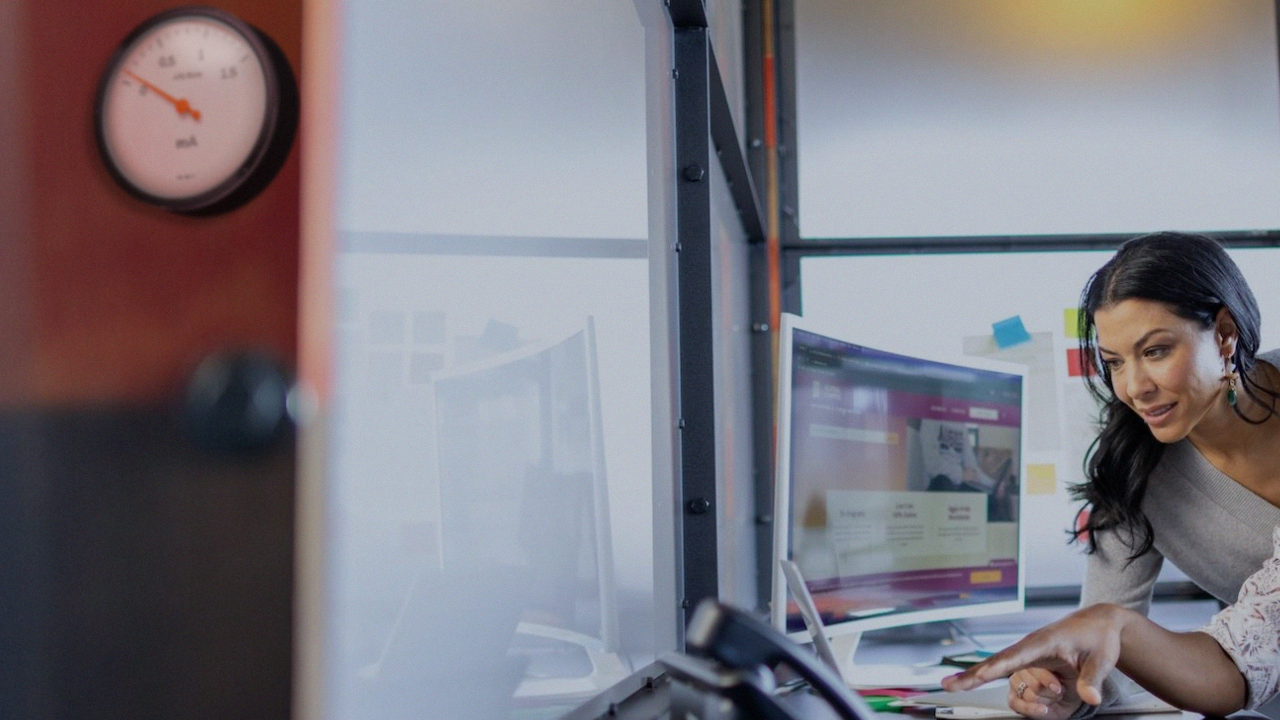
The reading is 0.1 mA
